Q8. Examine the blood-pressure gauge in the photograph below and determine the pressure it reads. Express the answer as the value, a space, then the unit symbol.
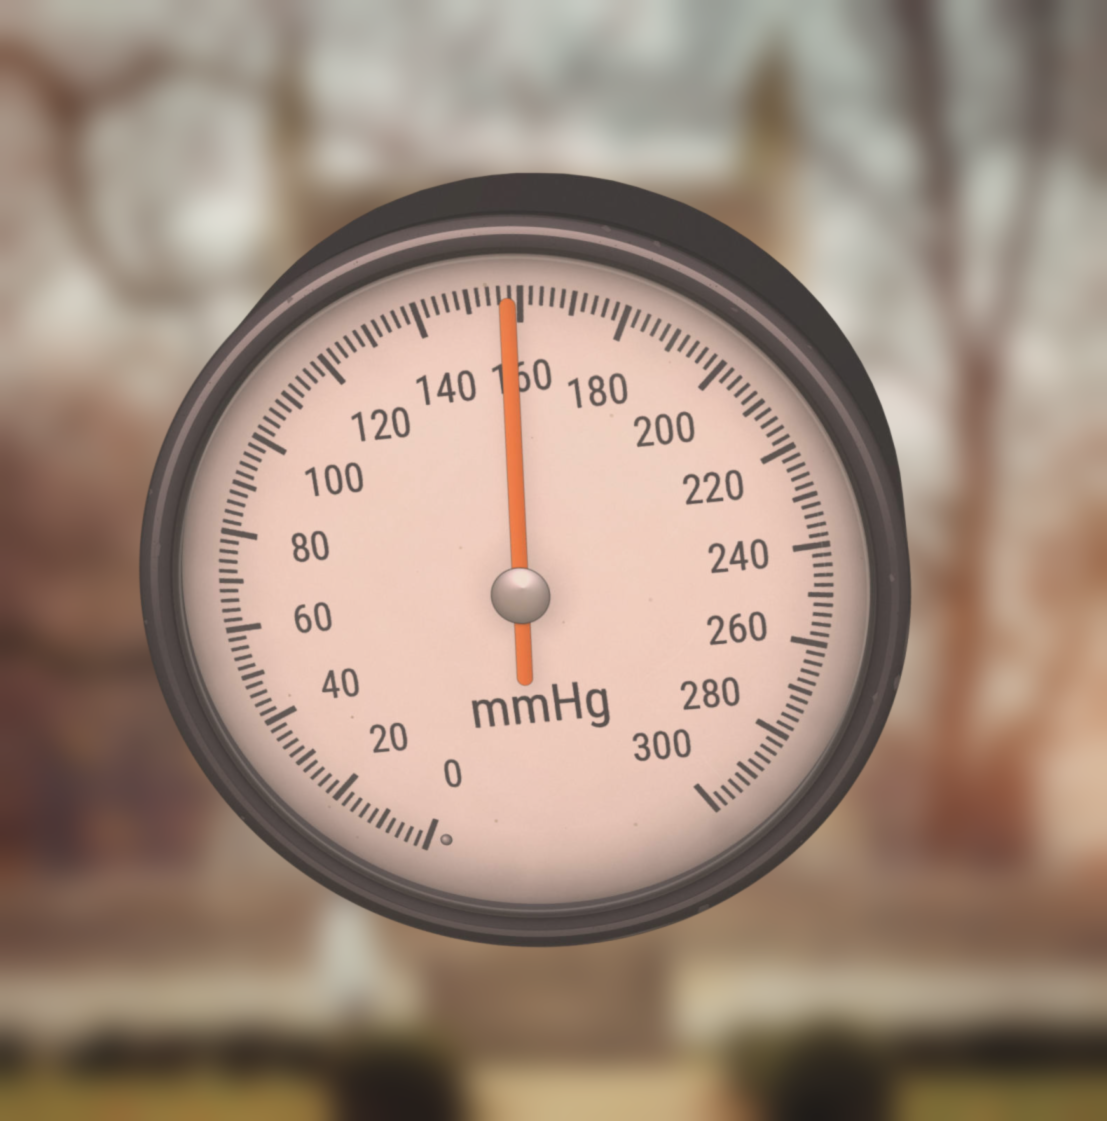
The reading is 158 mmHg
